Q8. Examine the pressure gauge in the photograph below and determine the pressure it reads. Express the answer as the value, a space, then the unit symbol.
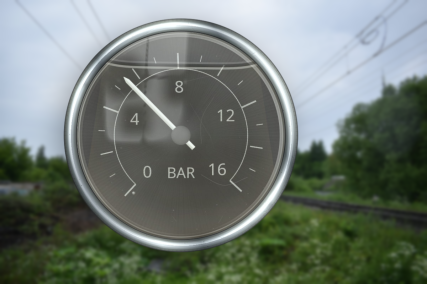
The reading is 5.5 bar
